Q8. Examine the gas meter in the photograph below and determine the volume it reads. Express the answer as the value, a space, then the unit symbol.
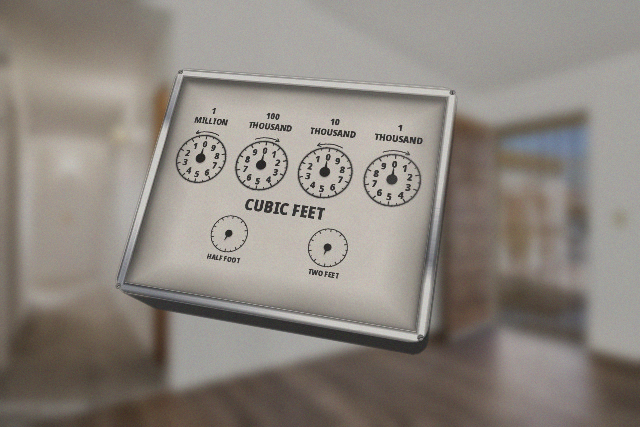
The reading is 0 ft³
